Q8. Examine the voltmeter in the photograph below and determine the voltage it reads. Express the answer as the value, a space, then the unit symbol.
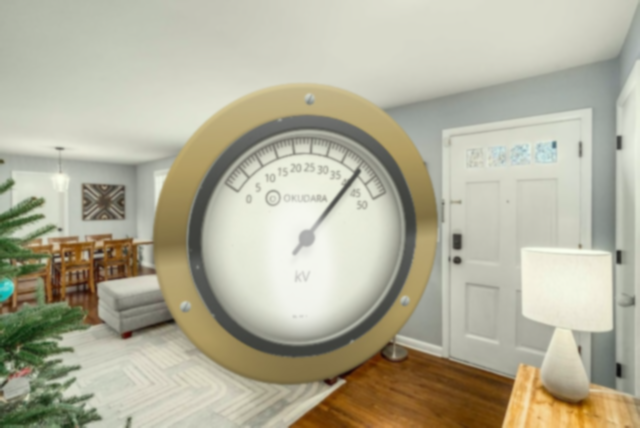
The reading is 40 kV
